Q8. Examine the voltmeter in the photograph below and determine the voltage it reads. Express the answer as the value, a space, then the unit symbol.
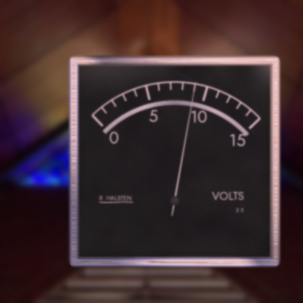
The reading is 9 V
